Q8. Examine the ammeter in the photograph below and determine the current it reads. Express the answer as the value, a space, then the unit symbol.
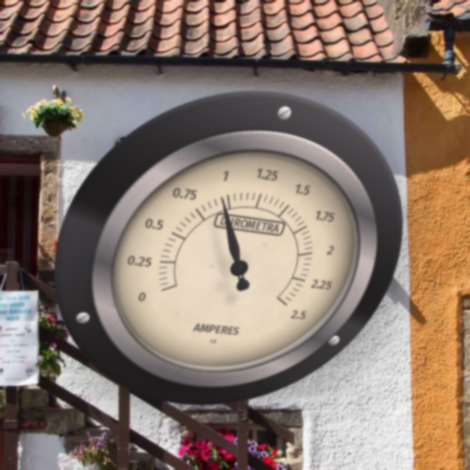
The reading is 0.95 A
